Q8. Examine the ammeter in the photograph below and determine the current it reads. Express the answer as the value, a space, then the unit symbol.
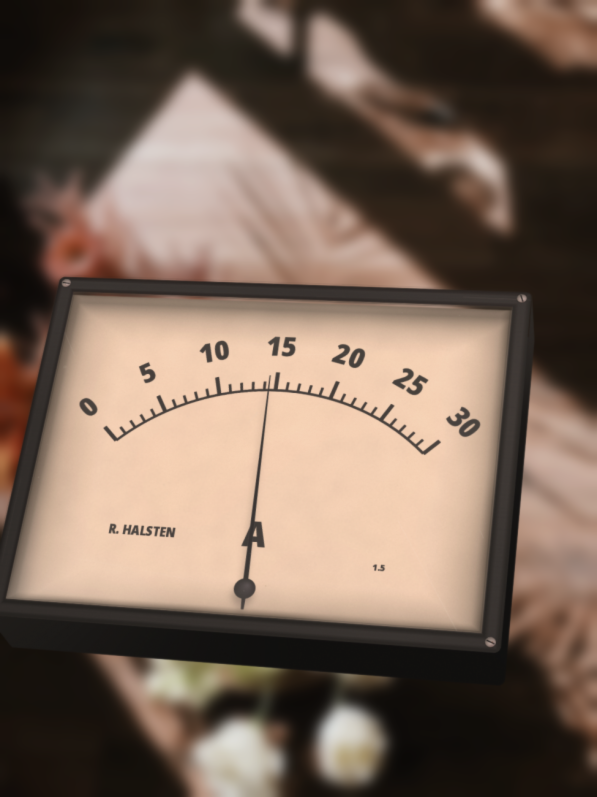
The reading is 14.5 A
